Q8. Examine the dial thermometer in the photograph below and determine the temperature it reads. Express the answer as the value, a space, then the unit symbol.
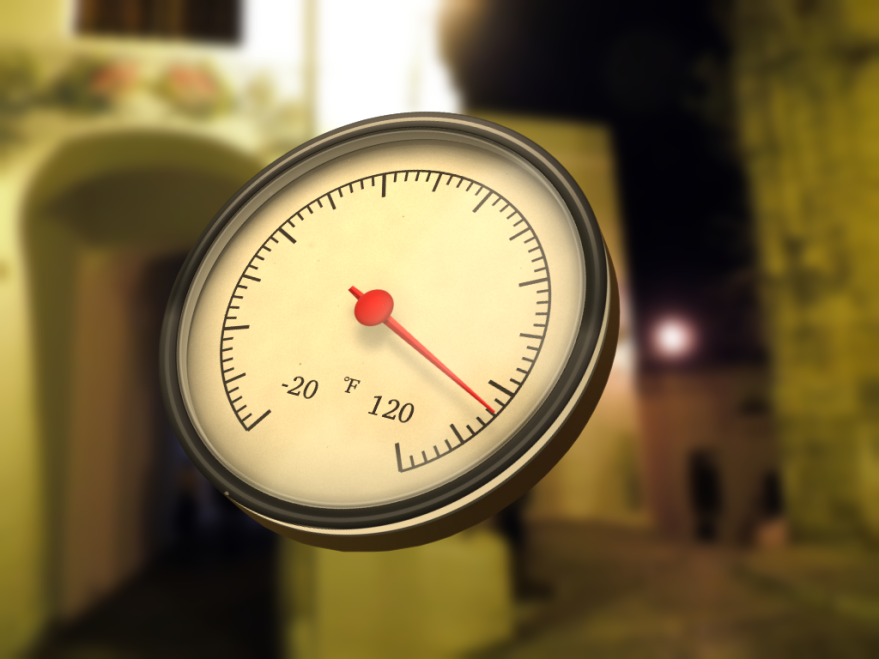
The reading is 104 °F
